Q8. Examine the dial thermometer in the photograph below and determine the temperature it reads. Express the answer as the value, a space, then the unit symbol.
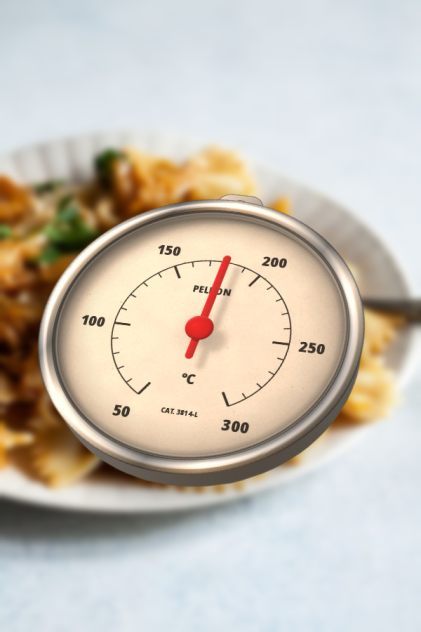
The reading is 180 °C
